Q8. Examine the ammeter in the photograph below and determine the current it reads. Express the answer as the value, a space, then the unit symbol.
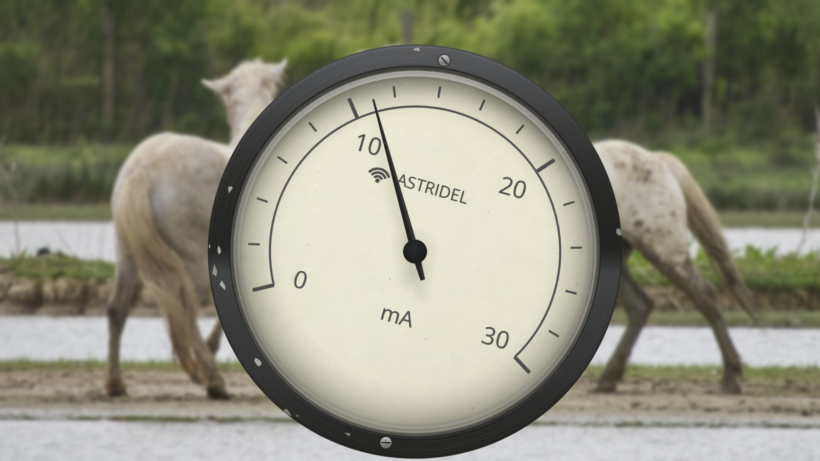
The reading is 11 mA
